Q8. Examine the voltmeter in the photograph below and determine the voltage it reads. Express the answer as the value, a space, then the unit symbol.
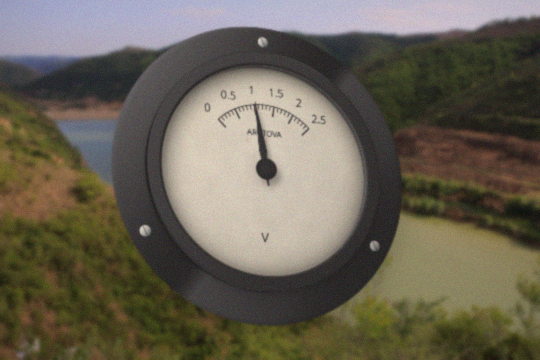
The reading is 1 V
